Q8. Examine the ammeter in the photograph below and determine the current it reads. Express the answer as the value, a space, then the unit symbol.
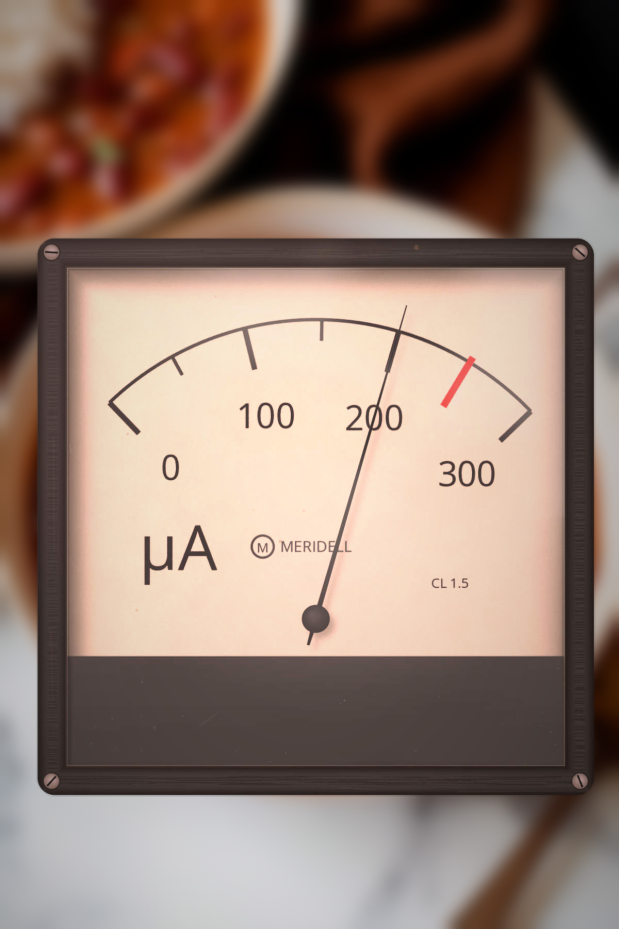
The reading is 200 µA
